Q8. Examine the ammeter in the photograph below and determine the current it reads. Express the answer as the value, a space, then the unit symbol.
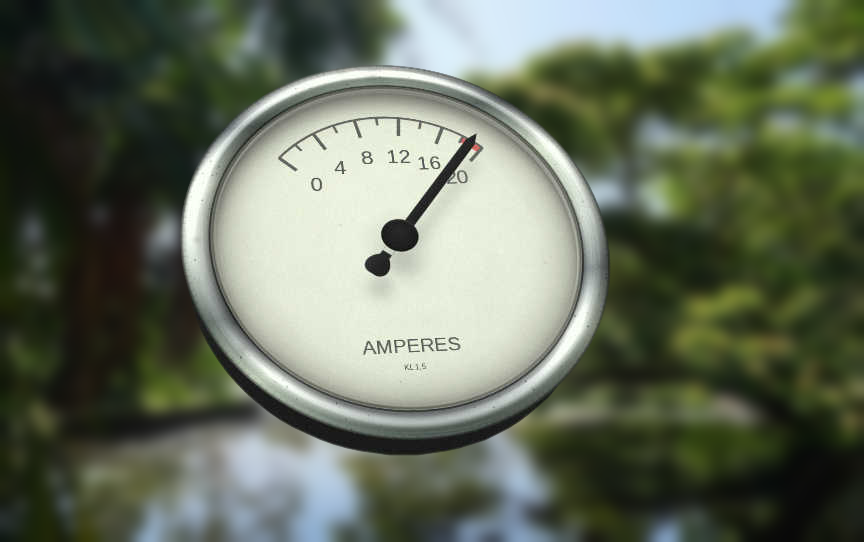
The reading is 19 A
